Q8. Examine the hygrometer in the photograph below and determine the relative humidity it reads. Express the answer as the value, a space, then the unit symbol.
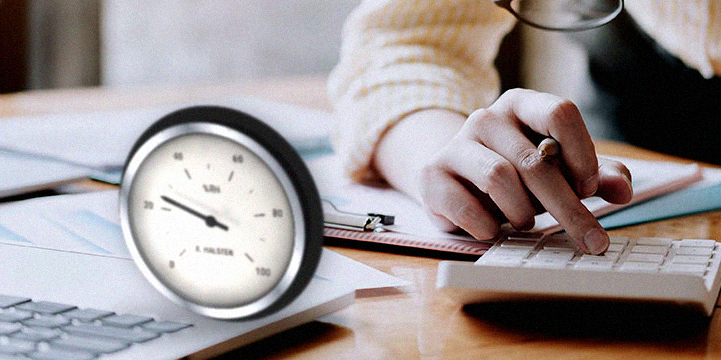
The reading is 25 %
